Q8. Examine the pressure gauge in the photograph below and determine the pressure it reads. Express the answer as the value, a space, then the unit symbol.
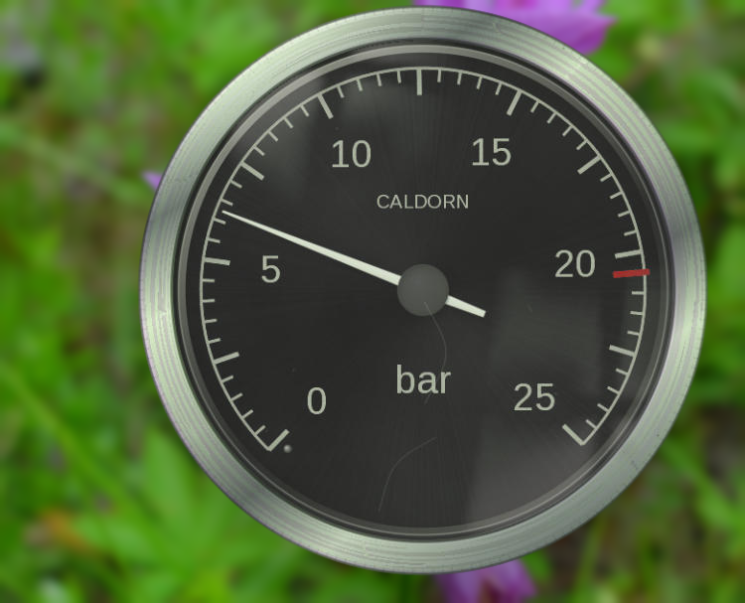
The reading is 6.25 bar
